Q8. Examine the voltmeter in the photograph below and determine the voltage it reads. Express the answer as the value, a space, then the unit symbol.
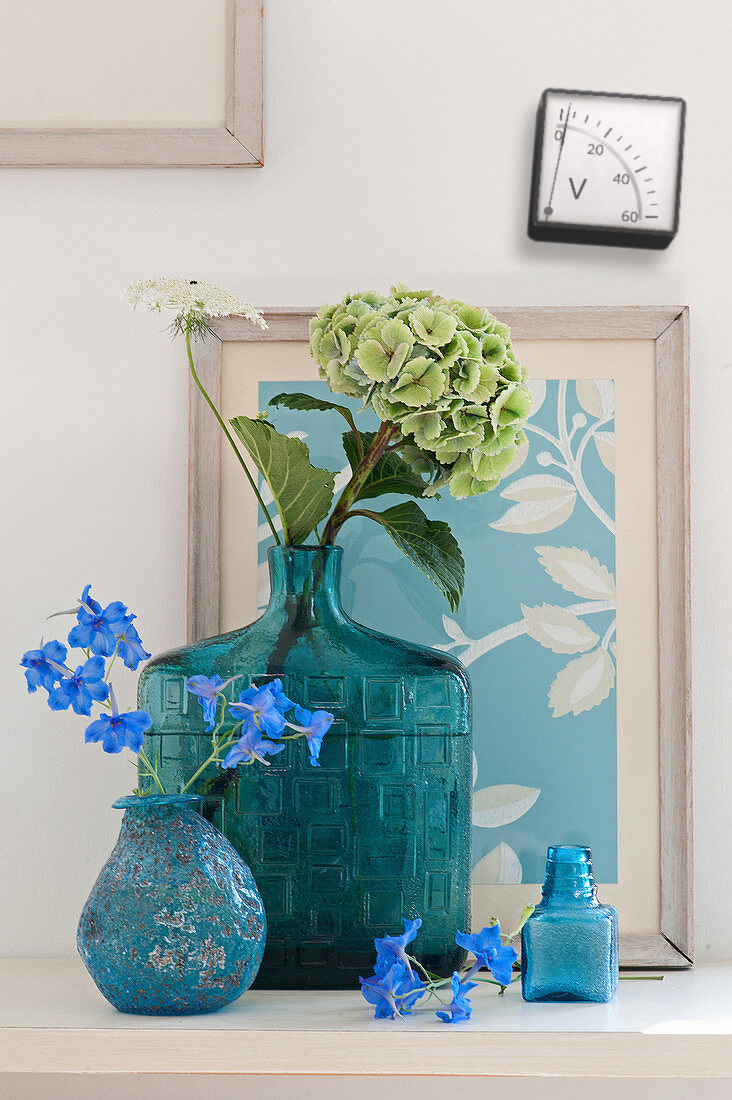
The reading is 2.5 V
